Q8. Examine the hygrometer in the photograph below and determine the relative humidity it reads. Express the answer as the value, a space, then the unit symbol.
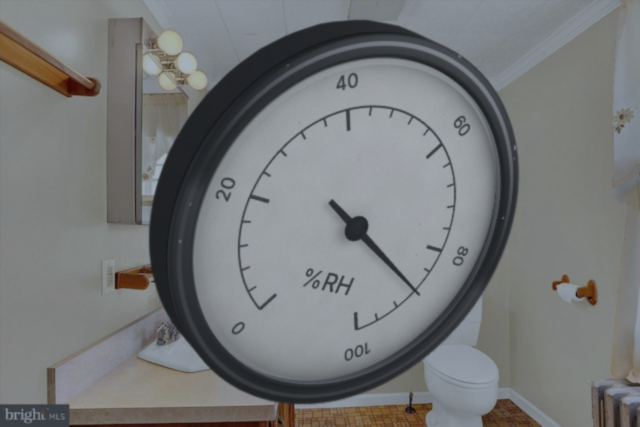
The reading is 88 %
